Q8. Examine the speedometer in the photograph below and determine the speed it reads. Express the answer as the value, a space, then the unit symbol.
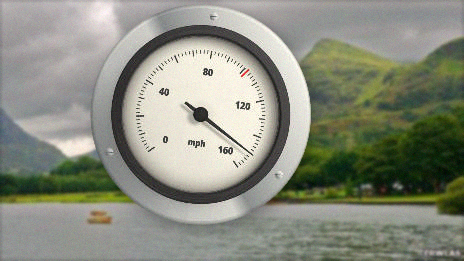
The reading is 150 mph
